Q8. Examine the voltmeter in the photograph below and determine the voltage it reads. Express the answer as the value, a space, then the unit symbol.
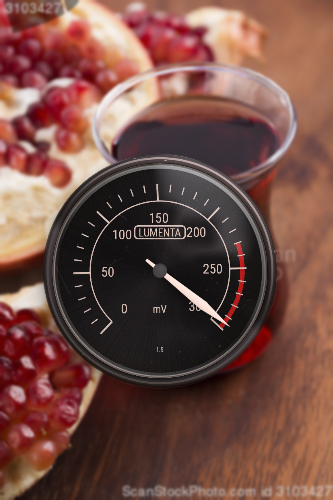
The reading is 295 mV
